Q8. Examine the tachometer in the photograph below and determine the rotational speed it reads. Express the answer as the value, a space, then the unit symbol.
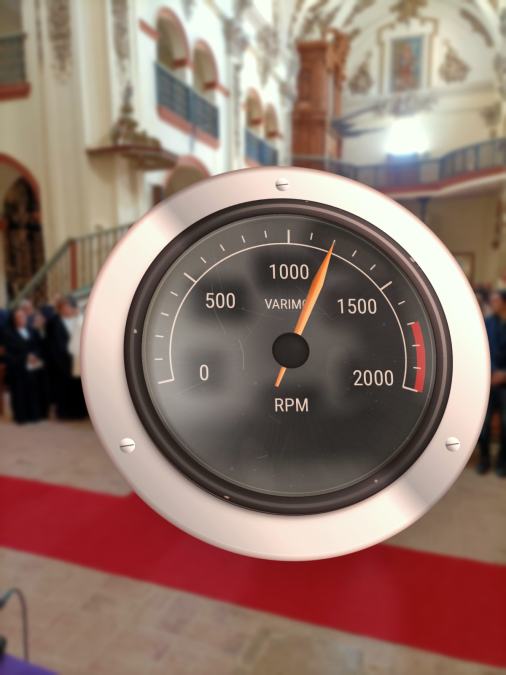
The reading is 1200 rpm
